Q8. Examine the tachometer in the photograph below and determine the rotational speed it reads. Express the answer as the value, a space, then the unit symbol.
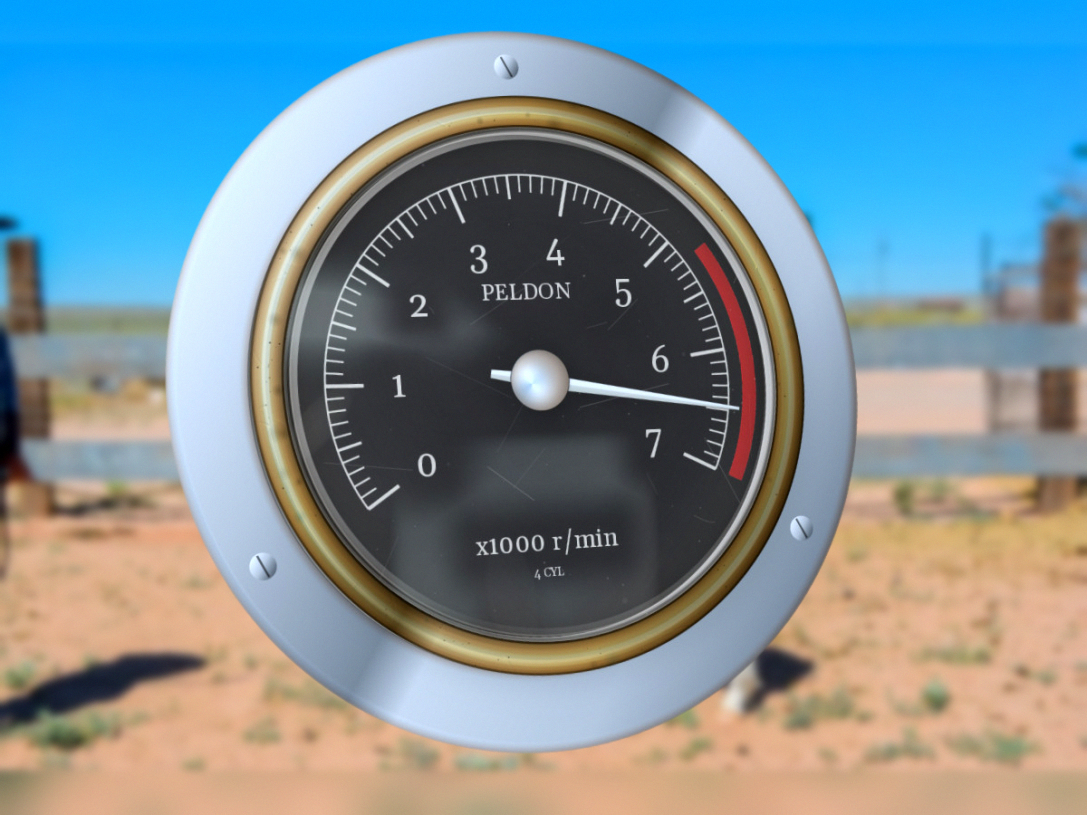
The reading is 6500 rpm
